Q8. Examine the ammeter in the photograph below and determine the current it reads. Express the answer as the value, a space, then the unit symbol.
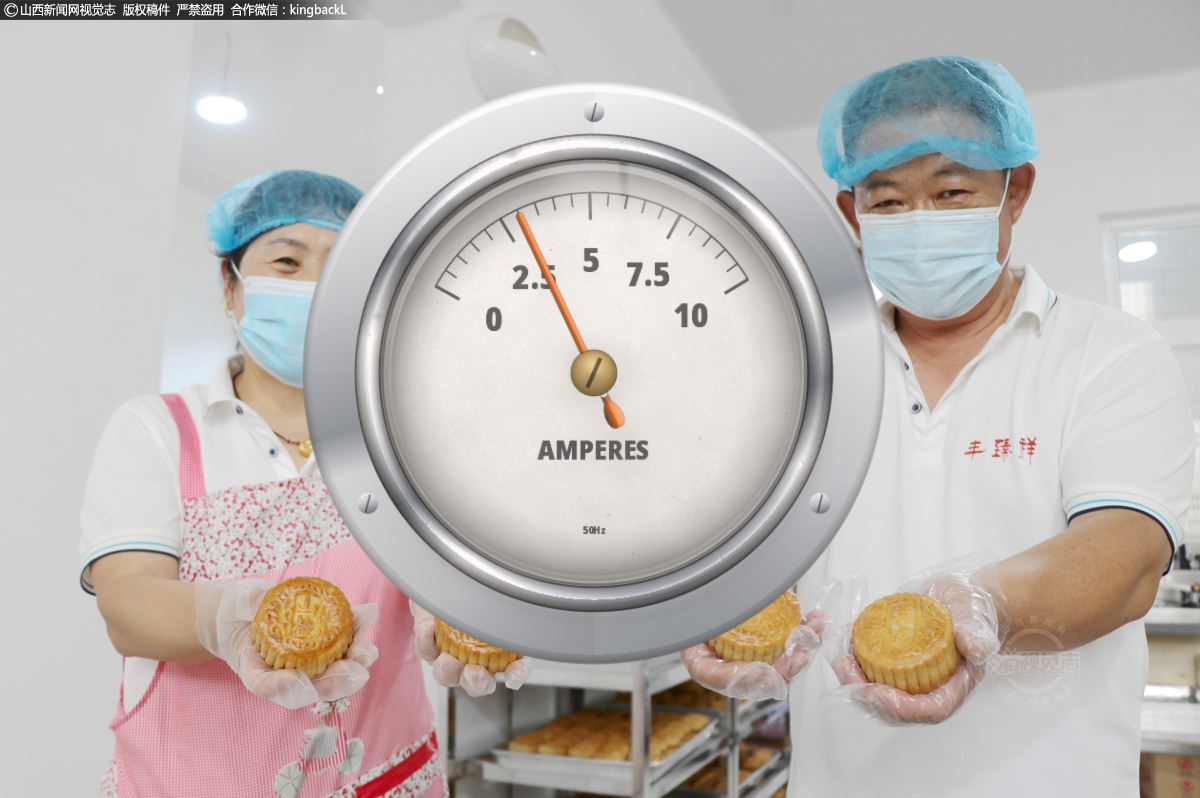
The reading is 3 A
